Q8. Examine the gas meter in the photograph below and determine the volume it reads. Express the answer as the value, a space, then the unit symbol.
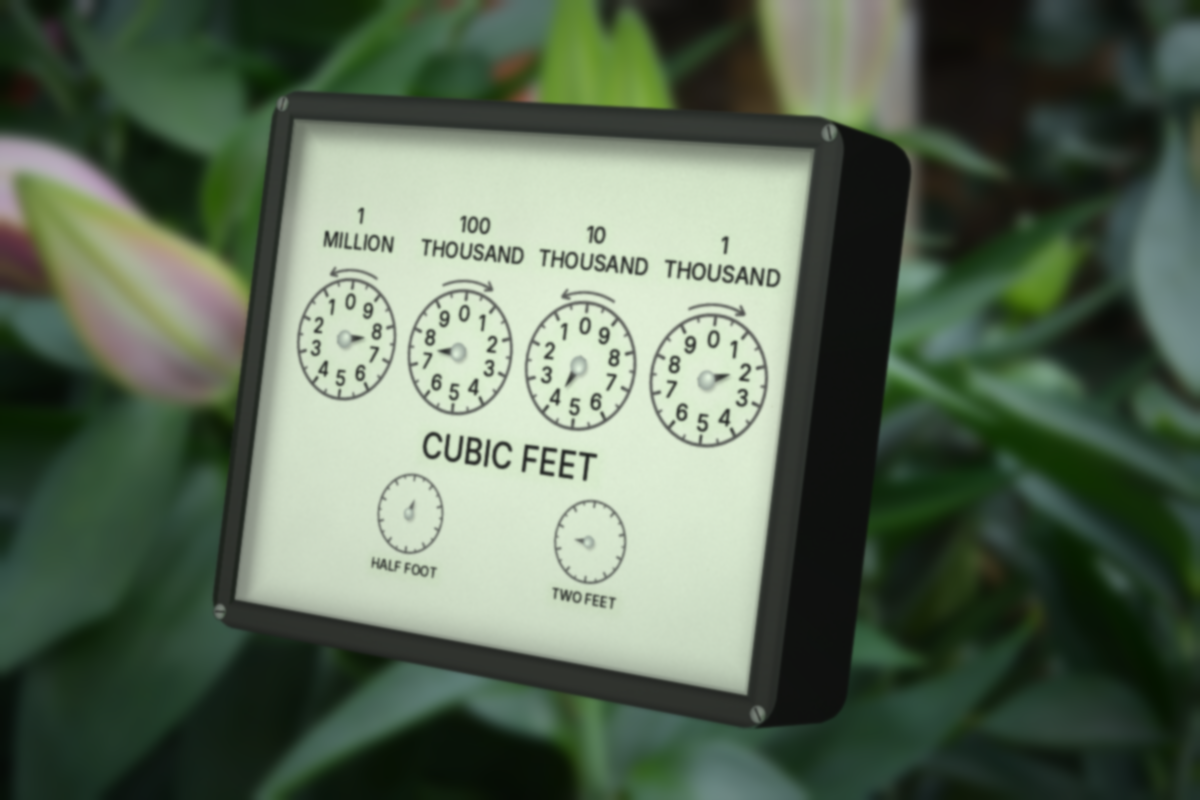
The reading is 774200 ft³
